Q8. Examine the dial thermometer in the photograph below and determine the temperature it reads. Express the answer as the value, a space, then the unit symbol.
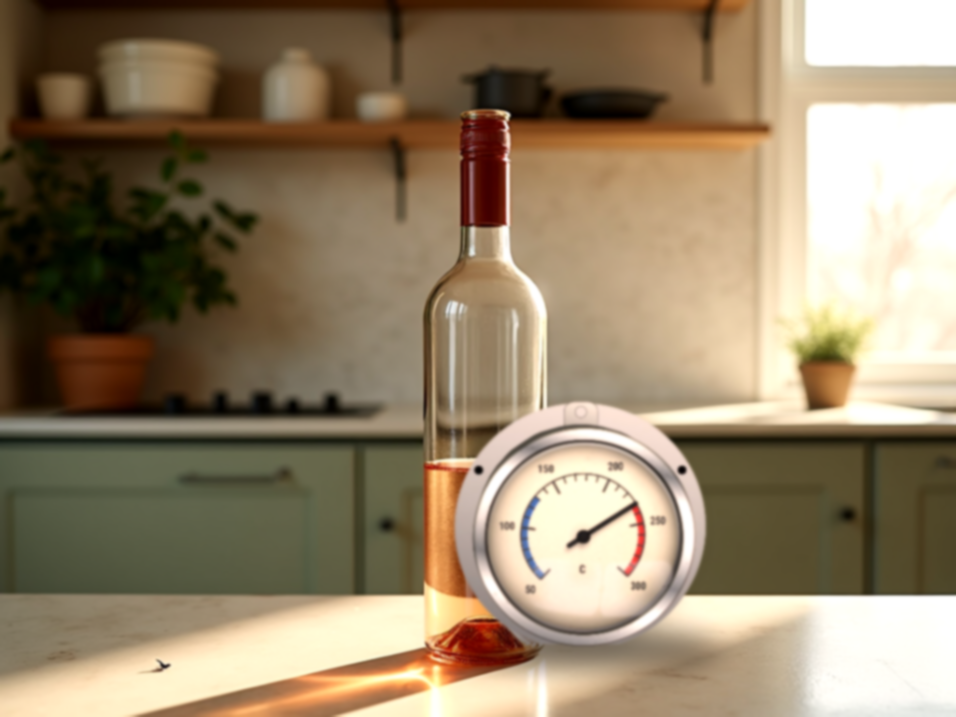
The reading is 230 °C
